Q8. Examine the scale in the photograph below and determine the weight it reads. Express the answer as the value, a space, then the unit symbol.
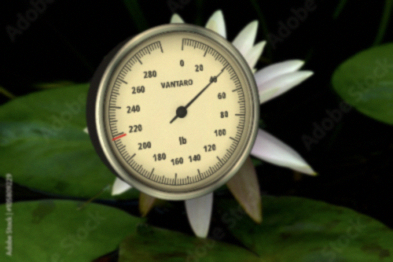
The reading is 40 lb
